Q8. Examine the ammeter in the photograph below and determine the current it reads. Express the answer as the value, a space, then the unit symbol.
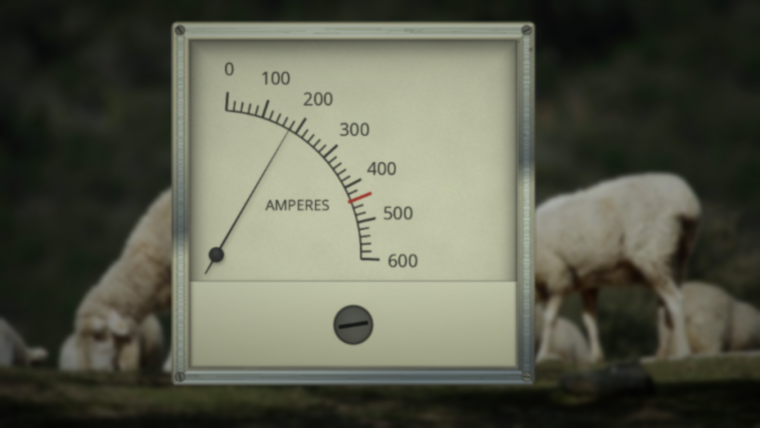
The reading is 180 A
